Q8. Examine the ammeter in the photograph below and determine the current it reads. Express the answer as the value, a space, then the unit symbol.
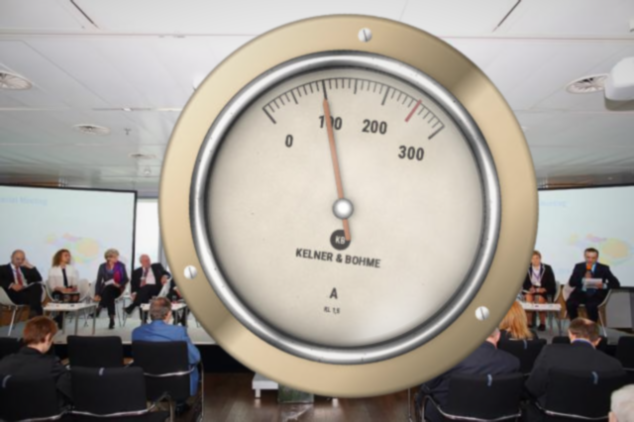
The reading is 100 A
